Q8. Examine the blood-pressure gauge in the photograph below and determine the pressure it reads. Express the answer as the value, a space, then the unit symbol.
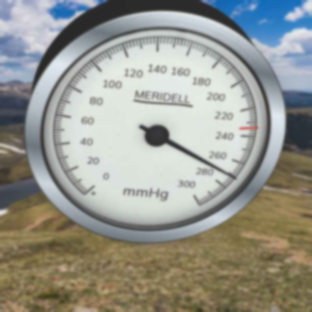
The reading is 270 mmHg
